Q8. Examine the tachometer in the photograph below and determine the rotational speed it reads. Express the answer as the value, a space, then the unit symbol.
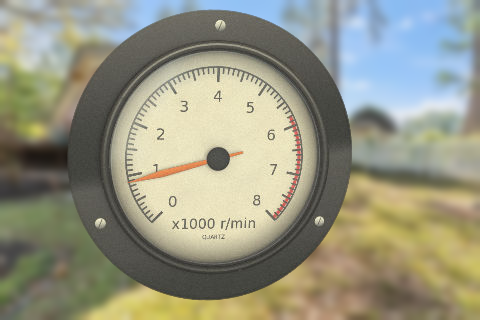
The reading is 900 rpm
